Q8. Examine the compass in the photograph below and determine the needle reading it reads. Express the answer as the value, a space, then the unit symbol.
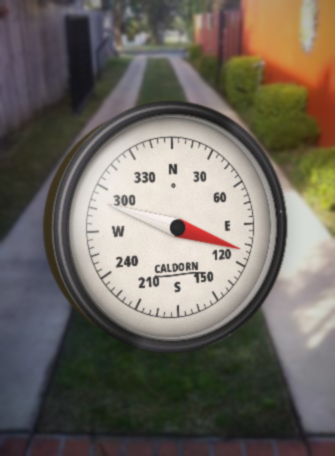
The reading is 110 °
